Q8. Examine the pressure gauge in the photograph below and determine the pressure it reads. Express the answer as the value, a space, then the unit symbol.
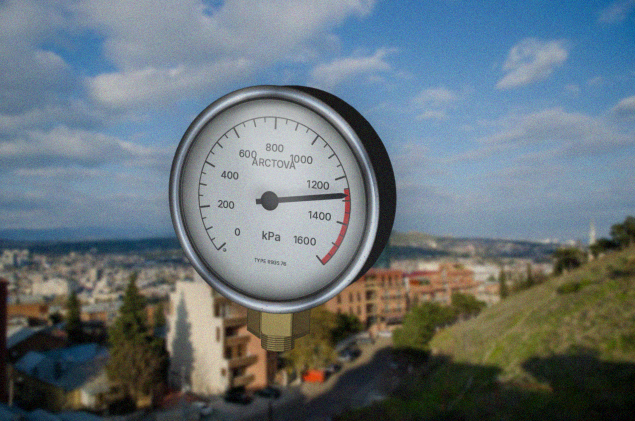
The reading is 1275 kPa
